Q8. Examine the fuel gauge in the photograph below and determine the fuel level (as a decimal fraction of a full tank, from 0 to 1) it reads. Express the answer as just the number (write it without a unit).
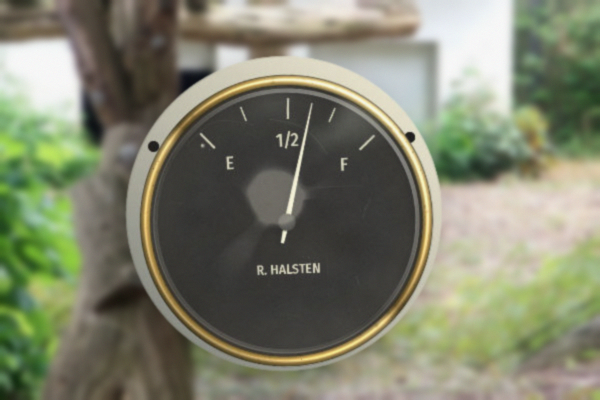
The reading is 0.625
